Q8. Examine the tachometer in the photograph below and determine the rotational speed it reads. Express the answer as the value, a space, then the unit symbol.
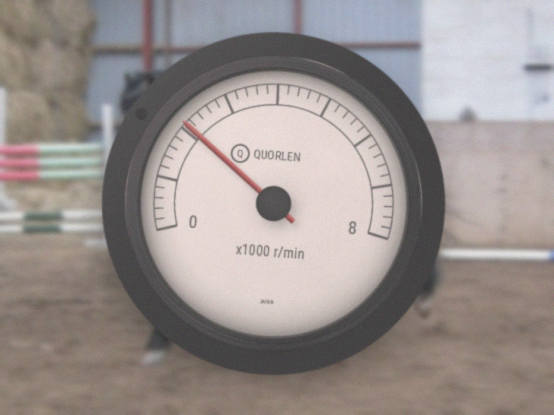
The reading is 2100 rpm
